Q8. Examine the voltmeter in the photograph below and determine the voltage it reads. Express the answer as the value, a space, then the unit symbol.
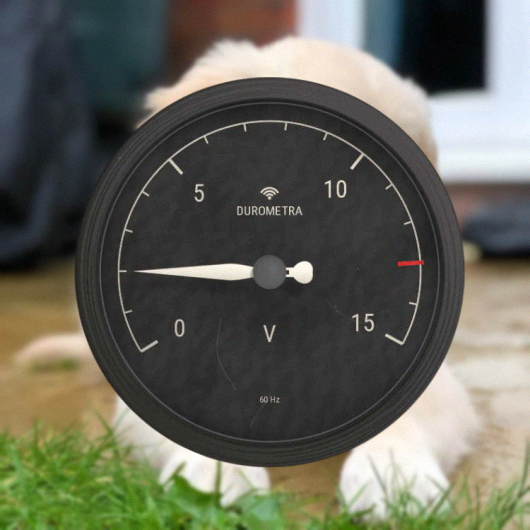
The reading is 2 V
